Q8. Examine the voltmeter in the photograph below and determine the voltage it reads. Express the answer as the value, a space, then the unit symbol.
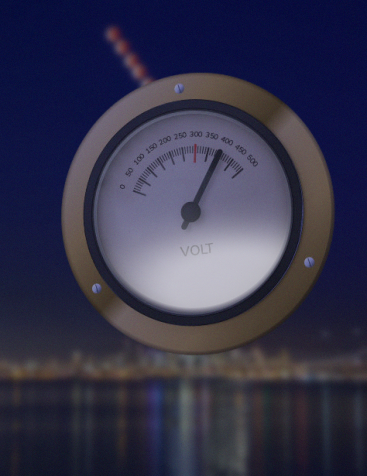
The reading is 400 V
